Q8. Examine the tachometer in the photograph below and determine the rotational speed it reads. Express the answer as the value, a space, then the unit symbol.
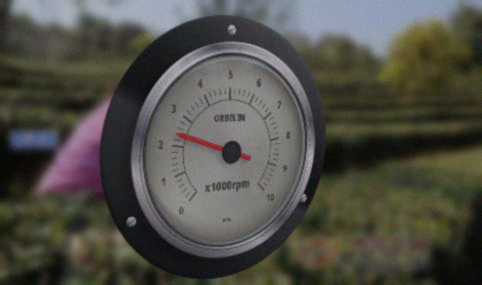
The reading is 2400 rpm
